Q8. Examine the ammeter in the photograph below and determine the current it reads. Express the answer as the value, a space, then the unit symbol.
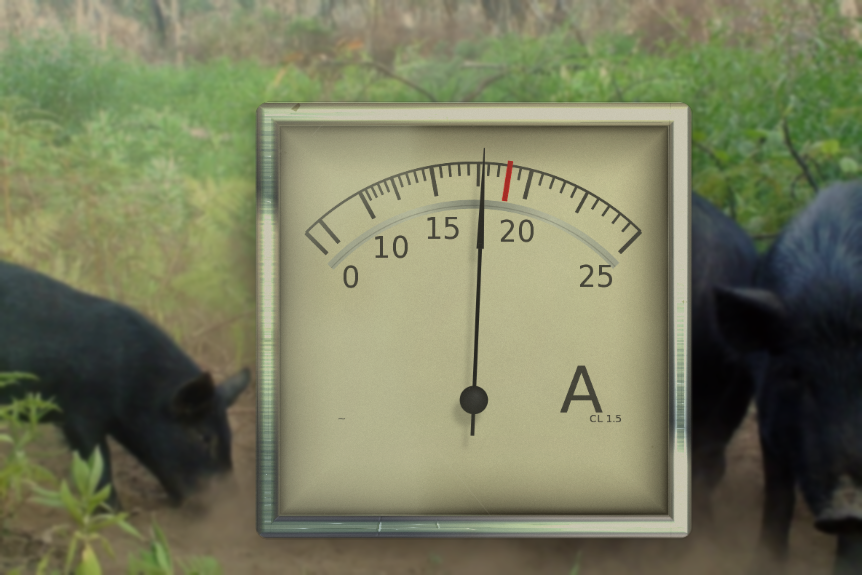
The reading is 17.75 A
